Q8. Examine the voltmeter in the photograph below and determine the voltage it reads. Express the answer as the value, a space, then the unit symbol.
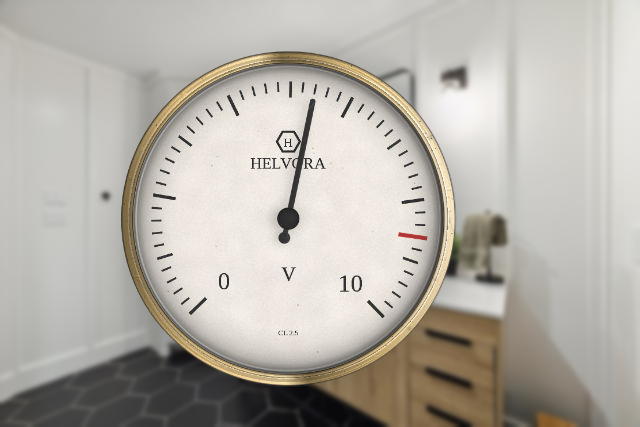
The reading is 5.4 V
